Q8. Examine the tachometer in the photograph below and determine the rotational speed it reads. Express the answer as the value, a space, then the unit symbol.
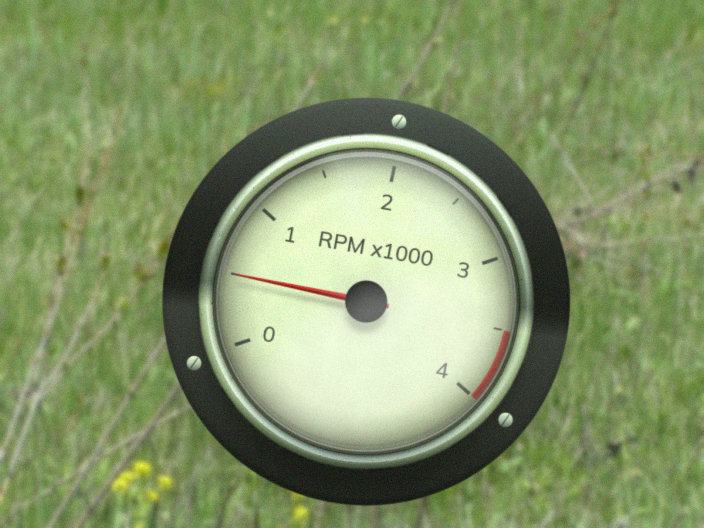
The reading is 500 rpm
